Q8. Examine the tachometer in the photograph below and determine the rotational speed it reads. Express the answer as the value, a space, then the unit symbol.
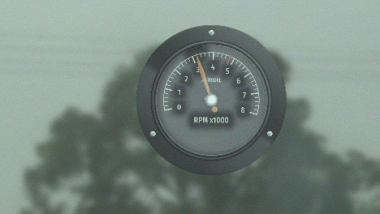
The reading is 3200 rpm
